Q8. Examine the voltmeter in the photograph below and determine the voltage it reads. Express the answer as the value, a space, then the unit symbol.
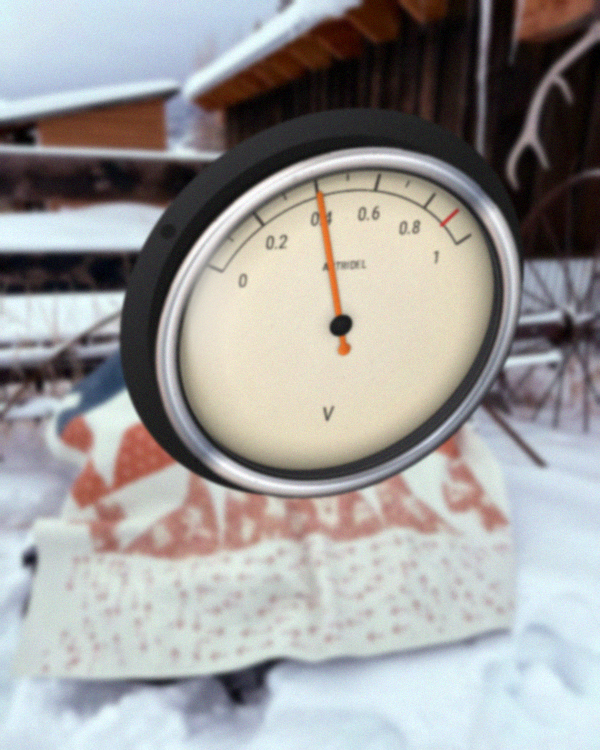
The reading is 0.4 V
